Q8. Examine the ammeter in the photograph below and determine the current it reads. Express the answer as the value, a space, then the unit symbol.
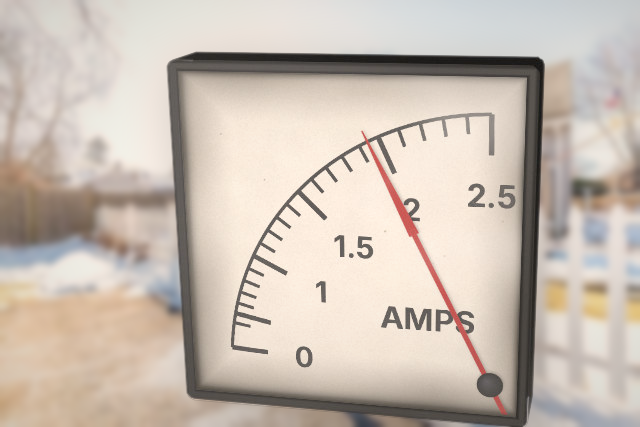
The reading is 1.95 A
